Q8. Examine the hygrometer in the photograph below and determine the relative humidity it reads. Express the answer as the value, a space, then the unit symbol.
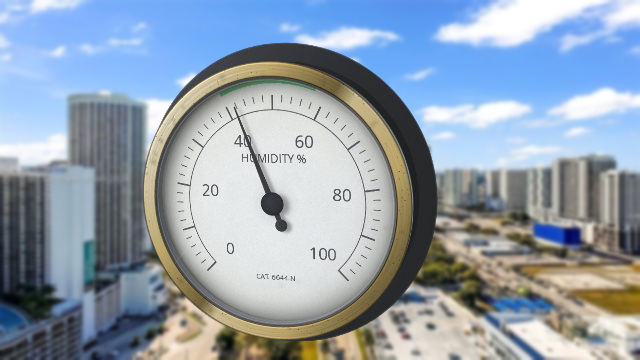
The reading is 42 %
